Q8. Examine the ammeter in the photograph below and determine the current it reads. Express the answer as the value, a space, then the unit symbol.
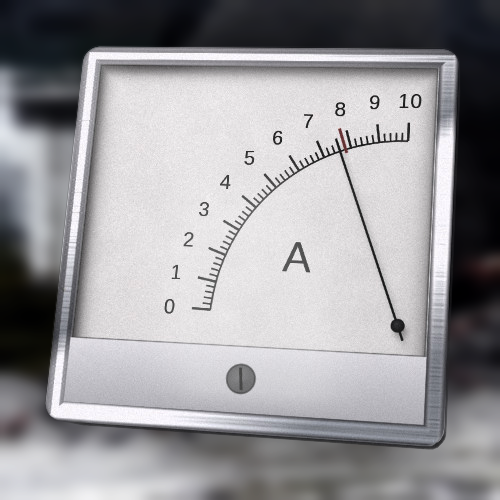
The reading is 7.6 A
